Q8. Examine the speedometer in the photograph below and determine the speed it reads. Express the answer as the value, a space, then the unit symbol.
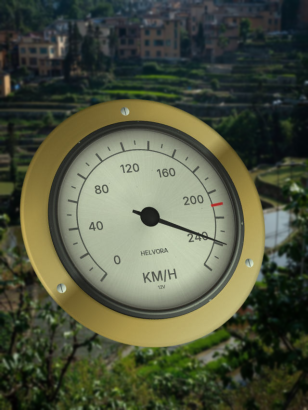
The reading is 240 km/h
